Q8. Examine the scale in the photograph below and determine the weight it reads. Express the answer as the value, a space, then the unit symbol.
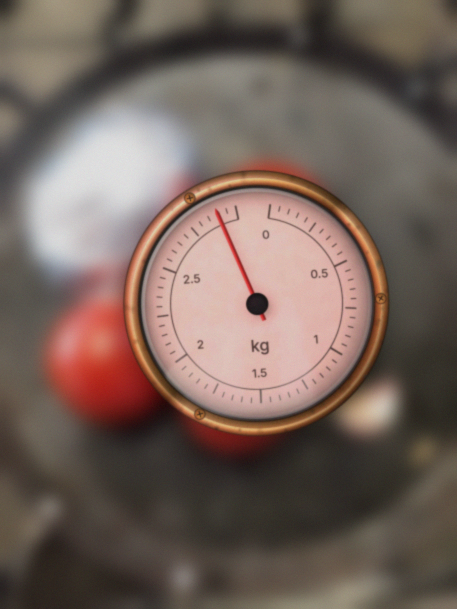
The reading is 2.9 kg
